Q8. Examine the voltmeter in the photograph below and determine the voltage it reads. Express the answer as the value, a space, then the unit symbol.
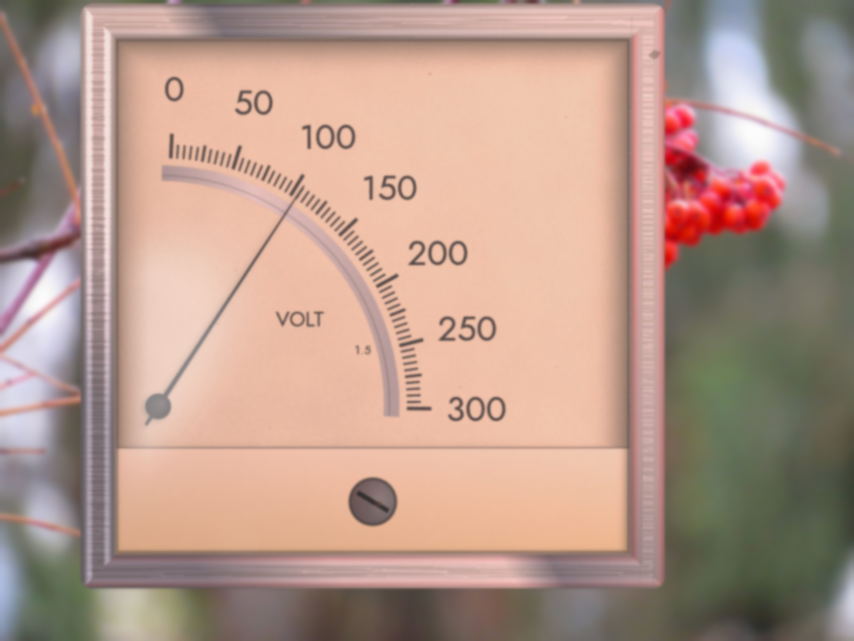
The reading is 105 V
